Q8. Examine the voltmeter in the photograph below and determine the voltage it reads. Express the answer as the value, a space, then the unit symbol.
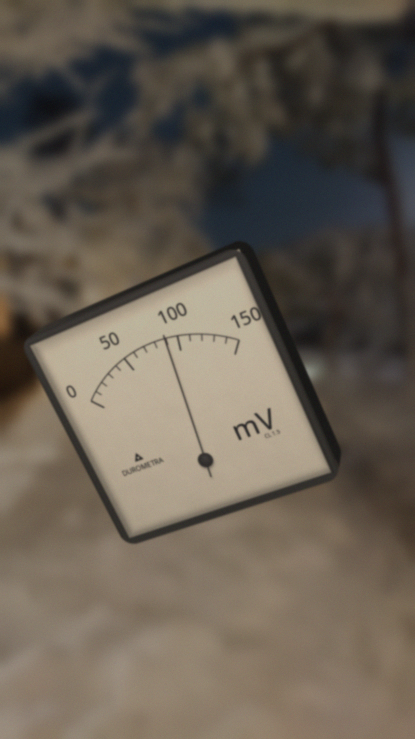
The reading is 90 mV
